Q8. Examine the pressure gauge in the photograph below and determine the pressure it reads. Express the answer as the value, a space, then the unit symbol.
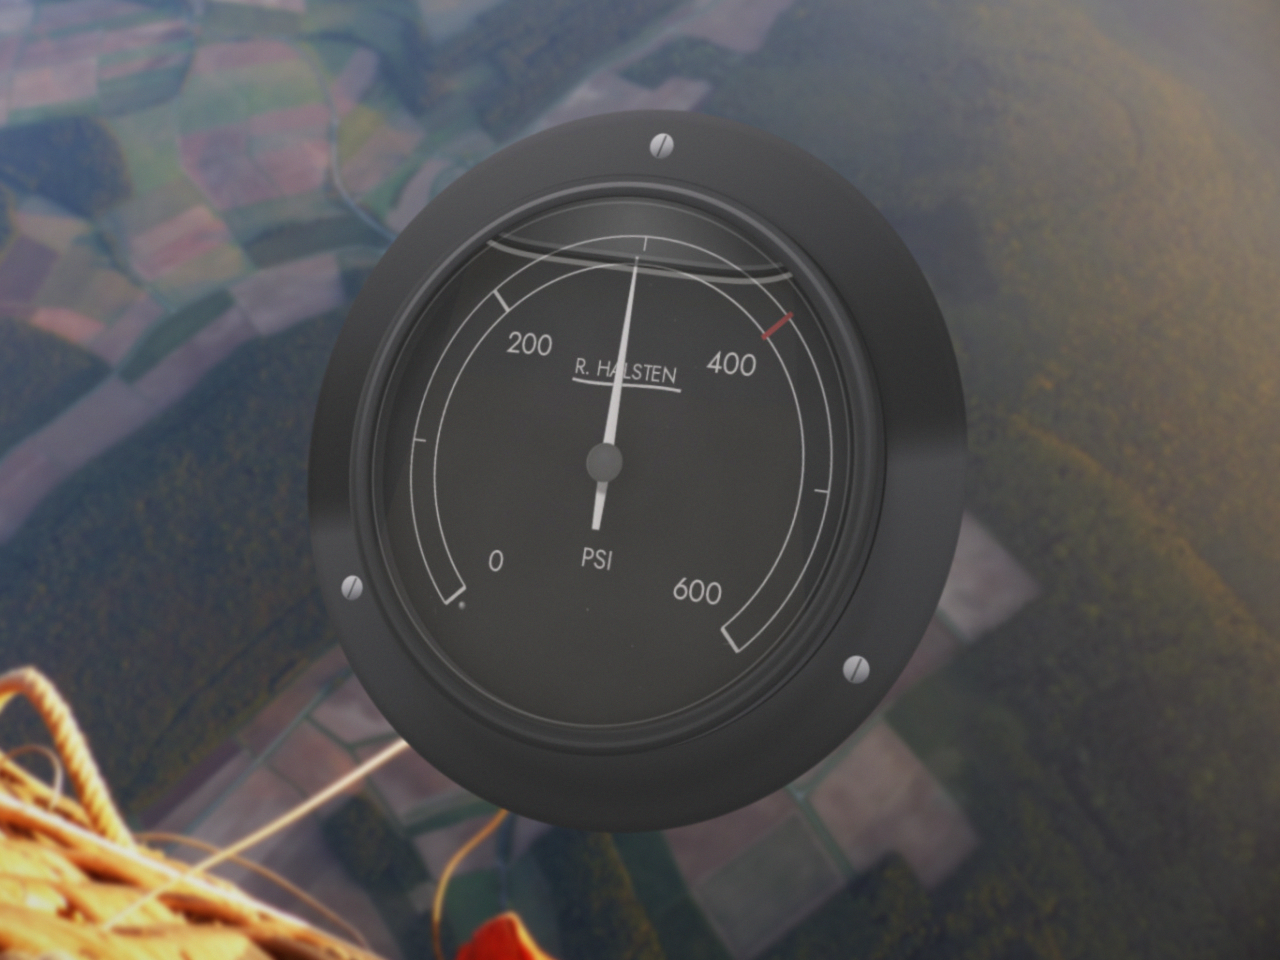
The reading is 300 psi
